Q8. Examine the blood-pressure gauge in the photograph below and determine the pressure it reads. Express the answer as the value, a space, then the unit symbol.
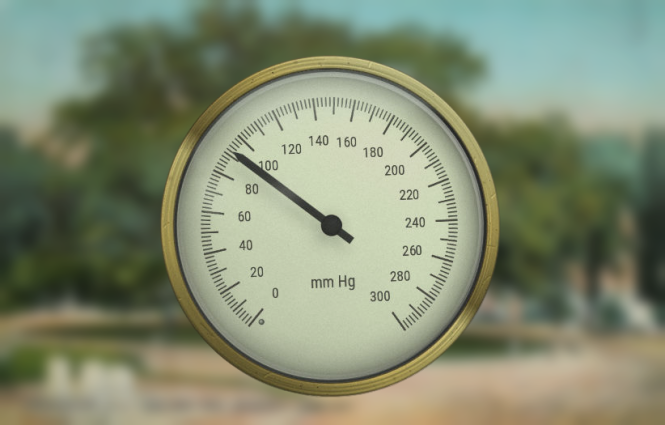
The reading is 92 mmHg
